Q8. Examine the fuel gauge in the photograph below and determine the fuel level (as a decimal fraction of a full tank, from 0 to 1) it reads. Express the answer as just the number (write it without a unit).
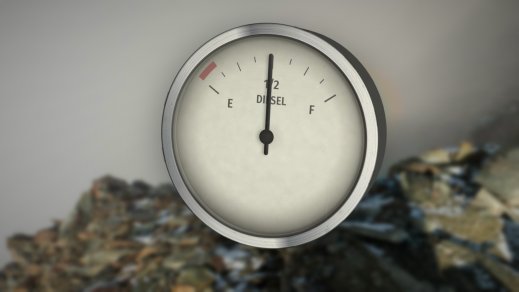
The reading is 0.5
